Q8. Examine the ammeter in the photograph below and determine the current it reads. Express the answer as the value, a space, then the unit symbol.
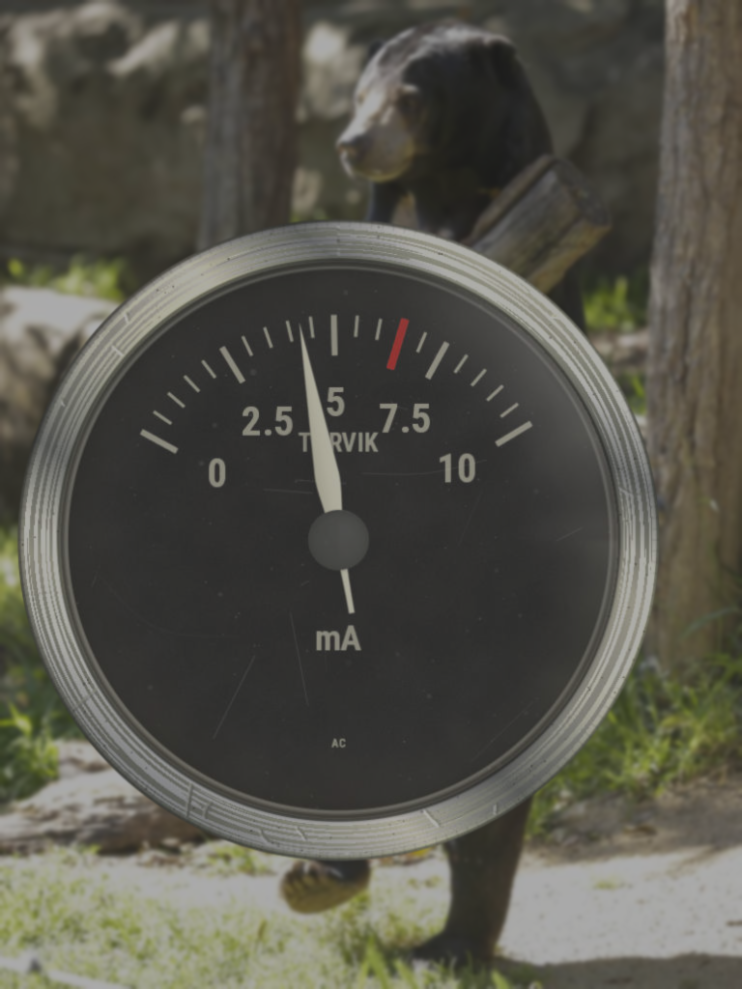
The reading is 4.25 mA
